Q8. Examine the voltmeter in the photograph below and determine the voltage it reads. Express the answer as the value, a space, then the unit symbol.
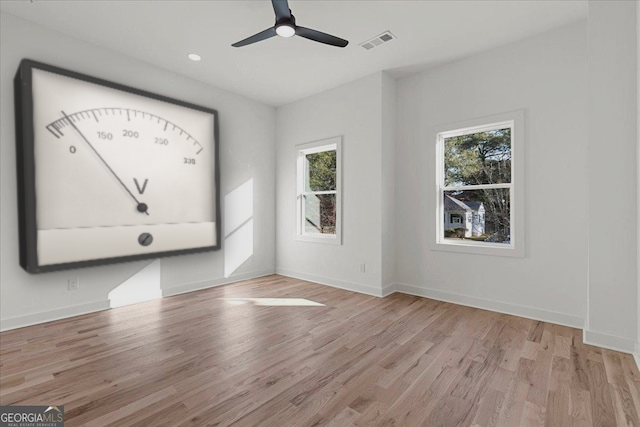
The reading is 100 V
